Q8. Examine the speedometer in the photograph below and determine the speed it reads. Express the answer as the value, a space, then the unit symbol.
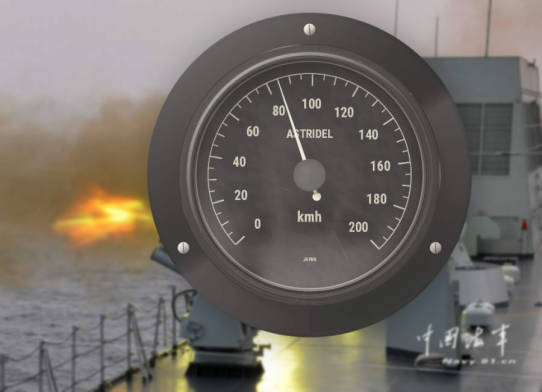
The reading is 85 km/h
